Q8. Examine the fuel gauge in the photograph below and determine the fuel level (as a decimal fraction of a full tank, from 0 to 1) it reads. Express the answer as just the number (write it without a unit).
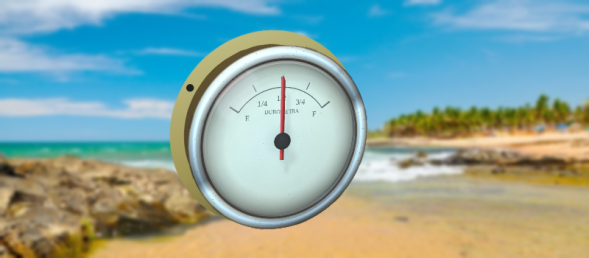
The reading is 0.5
